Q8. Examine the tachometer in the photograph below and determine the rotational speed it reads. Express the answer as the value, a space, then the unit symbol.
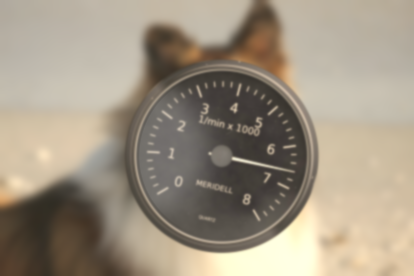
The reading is 6600 rpm
